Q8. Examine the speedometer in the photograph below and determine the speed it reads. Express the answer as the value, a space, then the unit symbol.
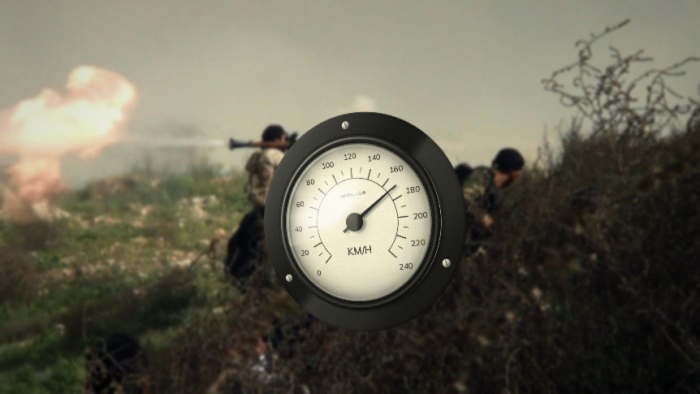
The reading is 170 km/h
